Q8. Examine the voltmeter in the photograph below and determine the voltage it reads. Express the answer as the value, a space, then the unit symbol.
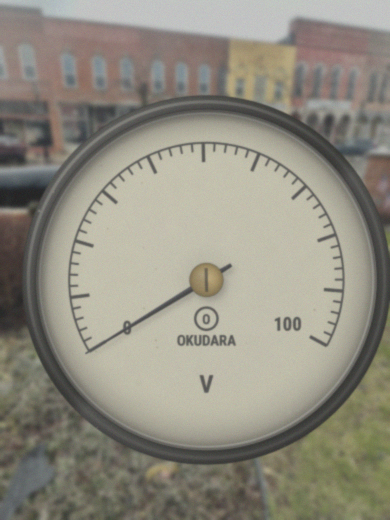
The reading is 0 V
